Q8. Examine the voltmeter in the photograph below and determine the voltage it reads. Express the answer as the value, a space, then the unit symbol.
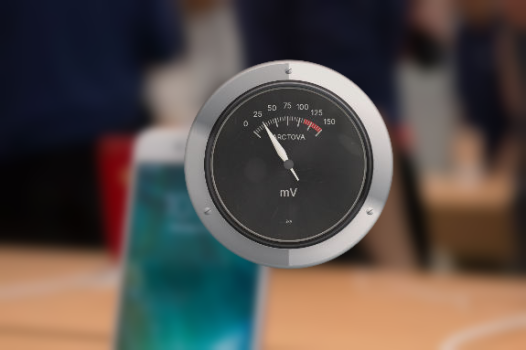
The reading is 25 mV
